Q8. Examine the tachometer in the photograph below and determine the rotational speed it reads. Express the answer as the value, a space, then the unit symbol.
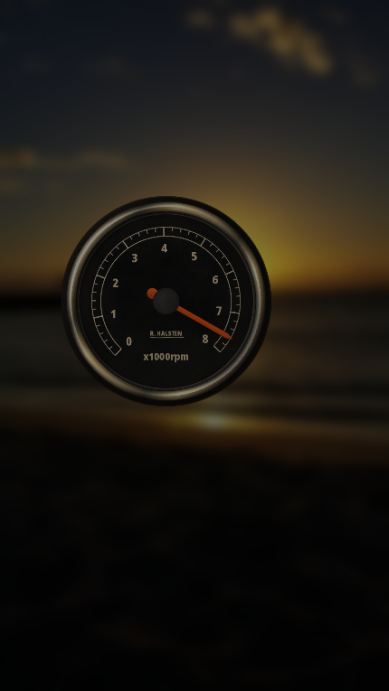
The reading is 7600 rpm
